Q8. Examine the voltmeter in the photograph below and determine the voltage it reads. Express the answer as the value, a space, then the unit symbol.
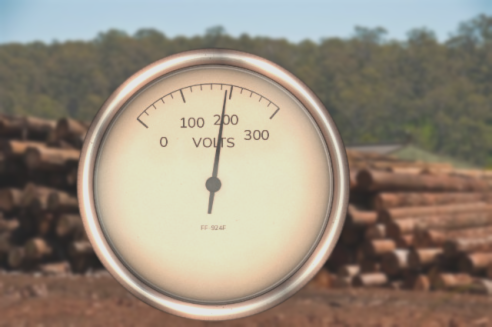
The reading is 190 V
